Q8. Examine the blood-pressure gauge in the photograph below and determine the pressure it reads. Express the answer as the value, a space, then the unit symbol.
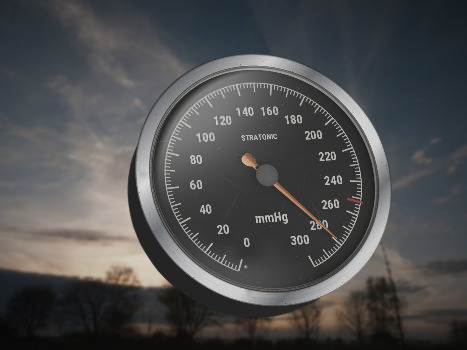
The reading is 280 mmHg
